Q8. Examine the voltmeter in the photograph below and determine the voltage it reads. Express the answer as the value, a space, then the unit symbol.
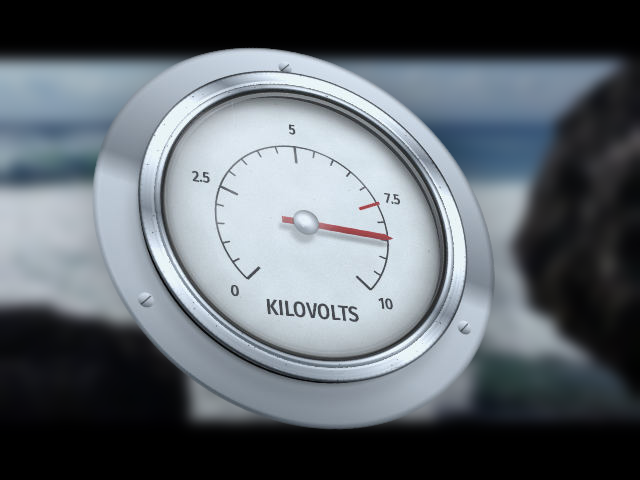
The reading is 8.5 kV
